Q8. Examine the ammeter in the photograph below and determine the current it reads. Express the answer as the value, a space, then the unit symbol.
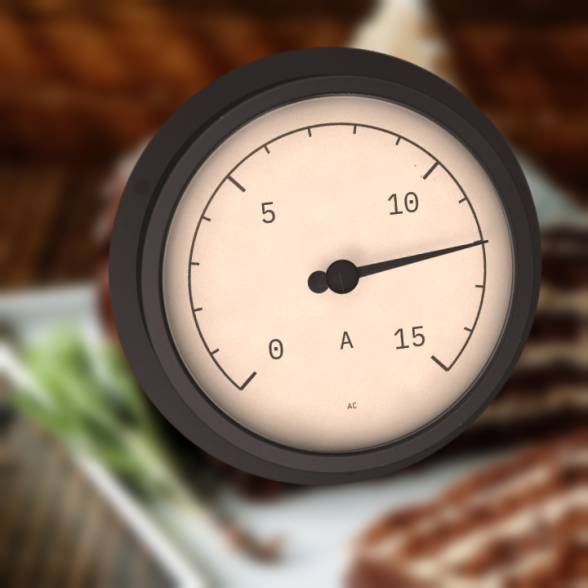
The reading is 12 A
